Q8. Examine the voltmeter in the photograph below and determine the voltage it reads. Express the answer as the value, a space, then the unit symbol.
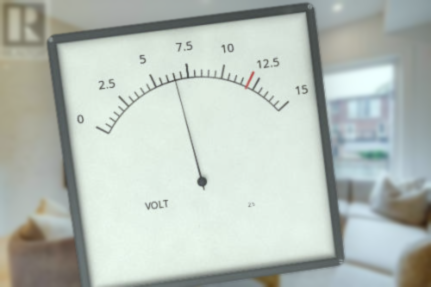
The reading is 6.5 V
